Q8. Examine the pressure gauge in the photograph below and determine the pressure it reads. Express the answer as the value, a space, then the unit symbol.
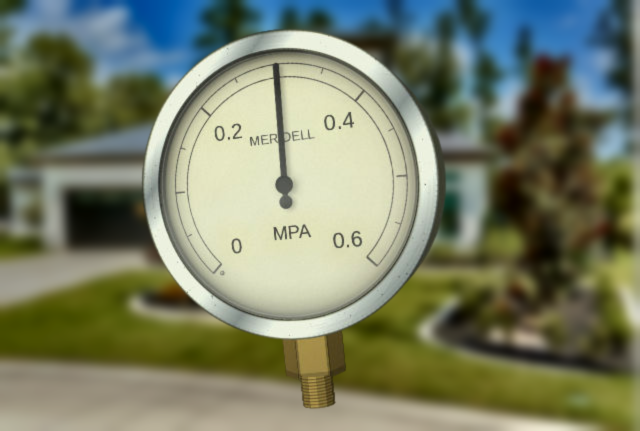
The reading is 0.3 MPa
